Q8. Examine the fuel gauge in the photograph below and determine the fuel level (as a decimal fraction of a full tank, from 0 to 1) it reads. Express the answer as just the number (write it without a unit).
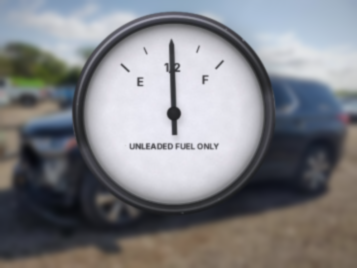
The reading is 0.5
